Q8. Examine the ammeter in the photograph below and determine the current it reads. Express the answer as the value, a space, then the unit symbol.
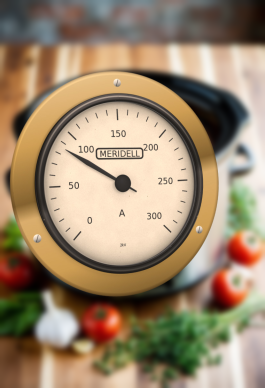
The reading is 85 A
